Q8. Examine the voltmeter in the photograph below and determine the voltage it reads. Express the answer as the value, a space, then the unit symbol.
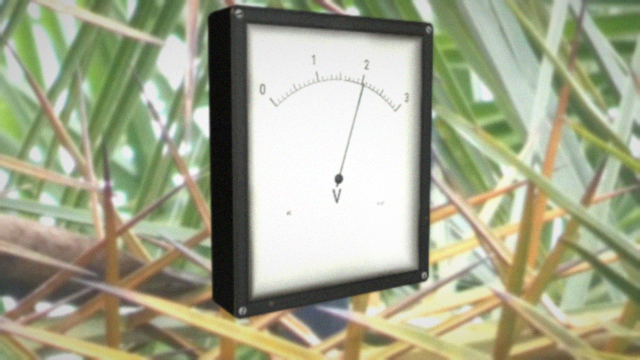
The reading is 2 V
